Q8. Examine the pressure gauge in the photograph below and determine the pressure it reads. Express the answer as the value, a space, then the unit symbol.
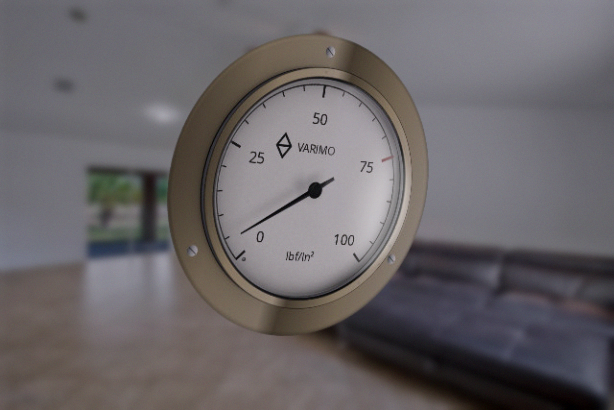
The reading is 5 psi
